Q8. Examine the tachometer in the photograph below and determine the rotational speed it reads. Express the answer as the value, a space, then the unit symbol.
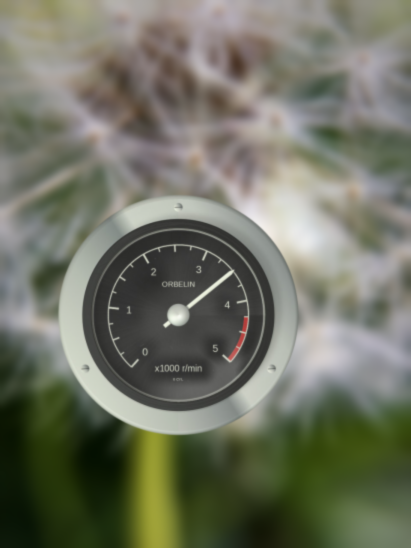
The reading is 3500 rpm
